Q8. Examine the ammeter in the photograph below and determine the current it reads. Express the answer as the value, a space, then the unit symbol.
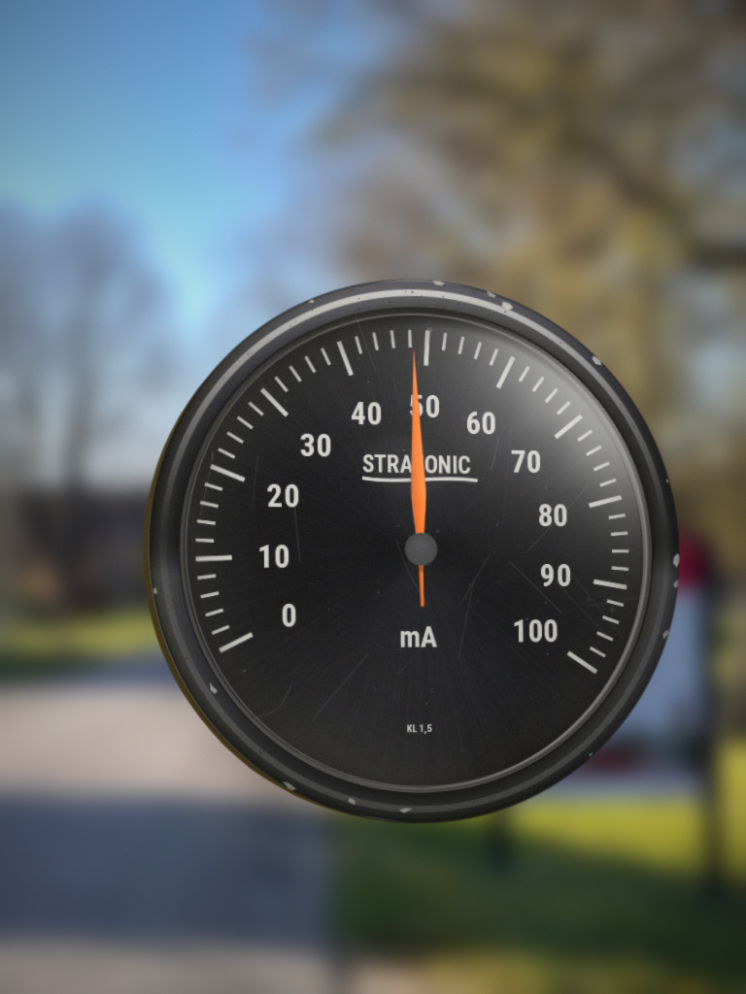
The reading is 48 mA
